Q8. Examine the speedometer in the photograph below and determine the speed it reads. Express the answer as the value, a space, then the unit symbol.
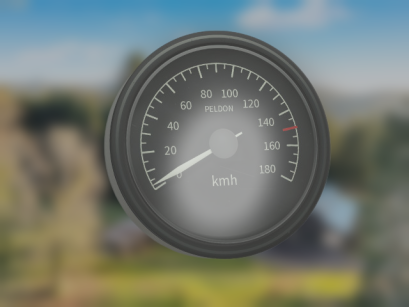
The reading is 2.5 km/h
